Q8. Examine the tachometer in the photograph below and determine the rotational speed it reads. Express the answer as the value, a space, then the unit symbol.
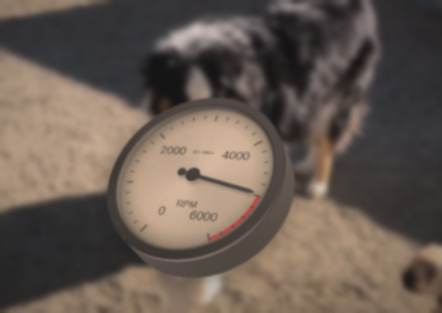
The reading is 5000 rpm
